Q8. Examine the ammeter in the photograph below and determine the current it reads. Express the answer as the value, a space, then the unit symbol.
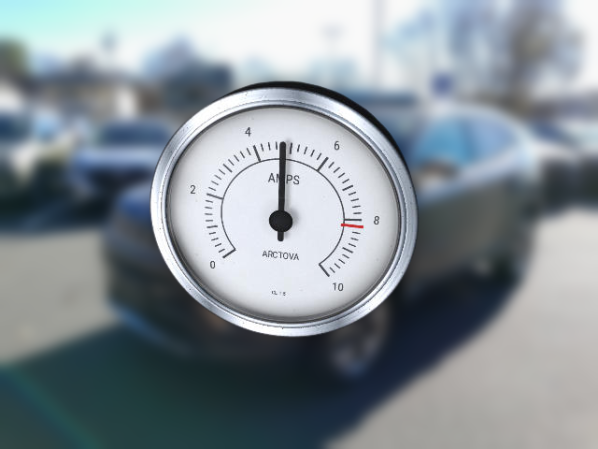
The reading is 4.8 A
